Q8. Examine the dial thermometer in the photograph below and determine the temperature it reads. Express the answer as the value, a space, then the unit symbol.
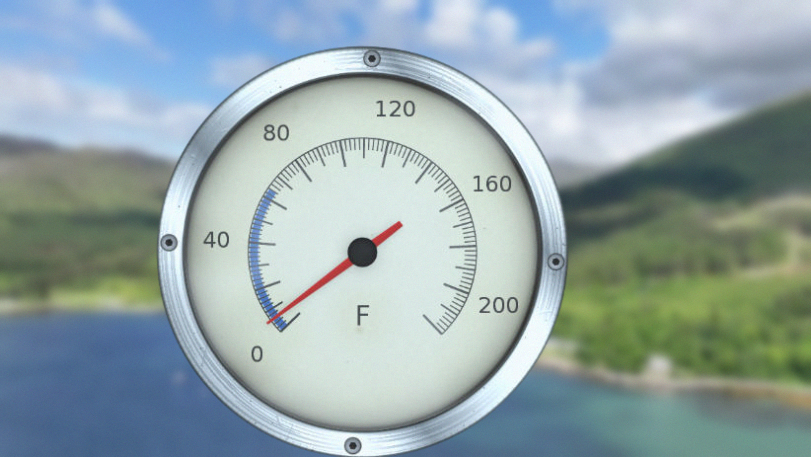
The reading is 6 °F
